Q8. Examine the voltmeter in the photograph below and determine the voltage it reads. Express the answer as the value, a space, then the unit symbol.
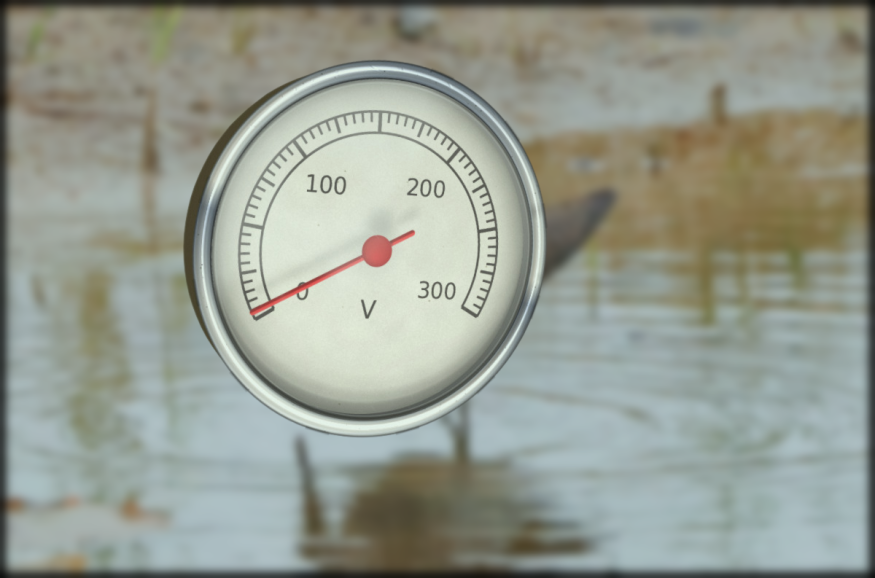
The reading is 5 V
